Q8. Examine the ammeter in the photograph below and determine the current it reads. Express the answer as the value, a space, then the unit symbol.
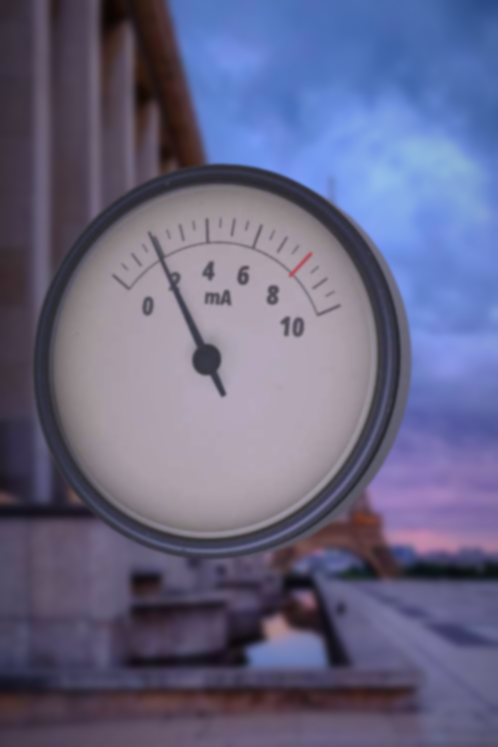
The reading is 2 mA
